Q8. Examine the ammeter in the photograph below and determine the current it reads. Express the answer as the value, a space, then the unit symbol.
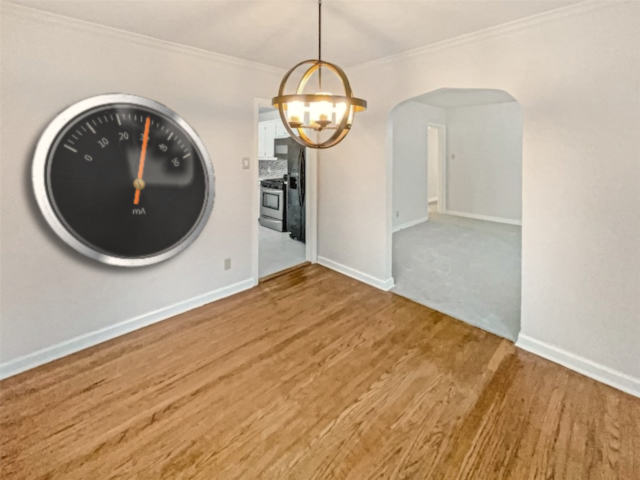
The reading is 30 mA
